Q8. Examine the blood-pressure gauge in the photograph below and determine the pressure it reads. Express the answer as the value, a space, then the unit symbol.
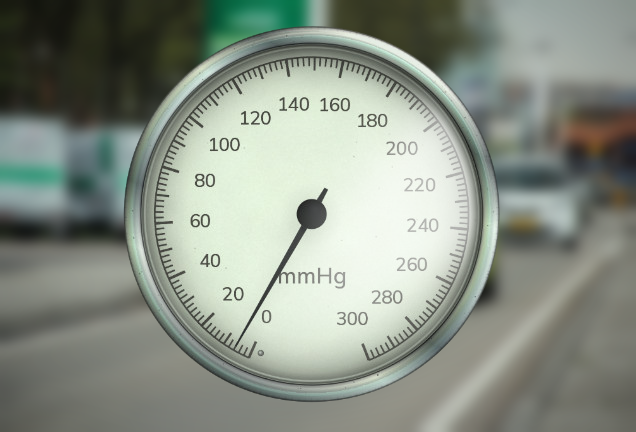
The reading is 6 mmHg
